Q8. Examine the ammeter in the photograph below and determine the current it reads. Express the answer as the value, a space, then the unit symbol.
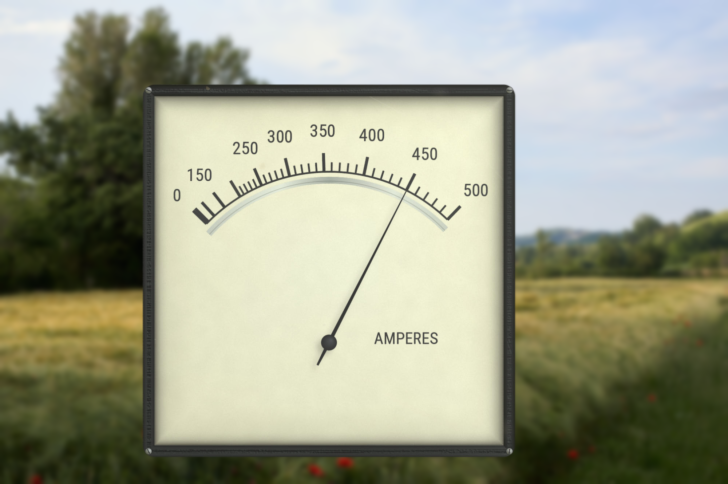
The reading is 450 A
